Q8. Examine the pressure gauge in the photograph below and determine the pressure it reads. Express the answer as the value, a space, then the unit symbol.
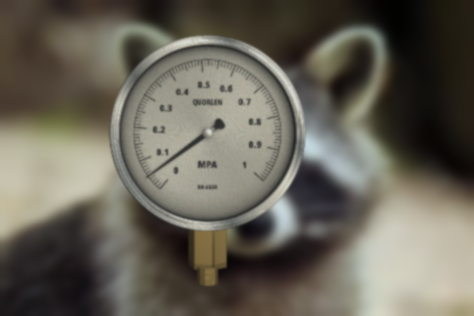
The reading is 0.05 MPa
